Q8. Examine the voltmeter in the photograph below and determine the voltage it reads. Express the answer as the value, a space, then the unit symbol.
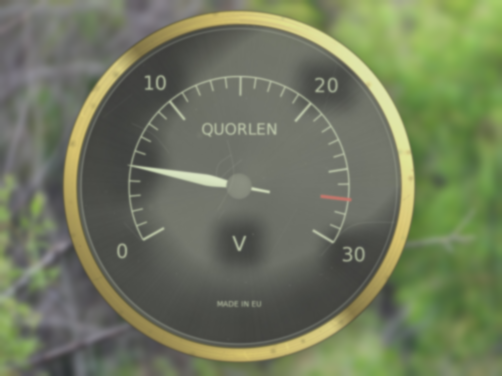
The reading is 5 V
